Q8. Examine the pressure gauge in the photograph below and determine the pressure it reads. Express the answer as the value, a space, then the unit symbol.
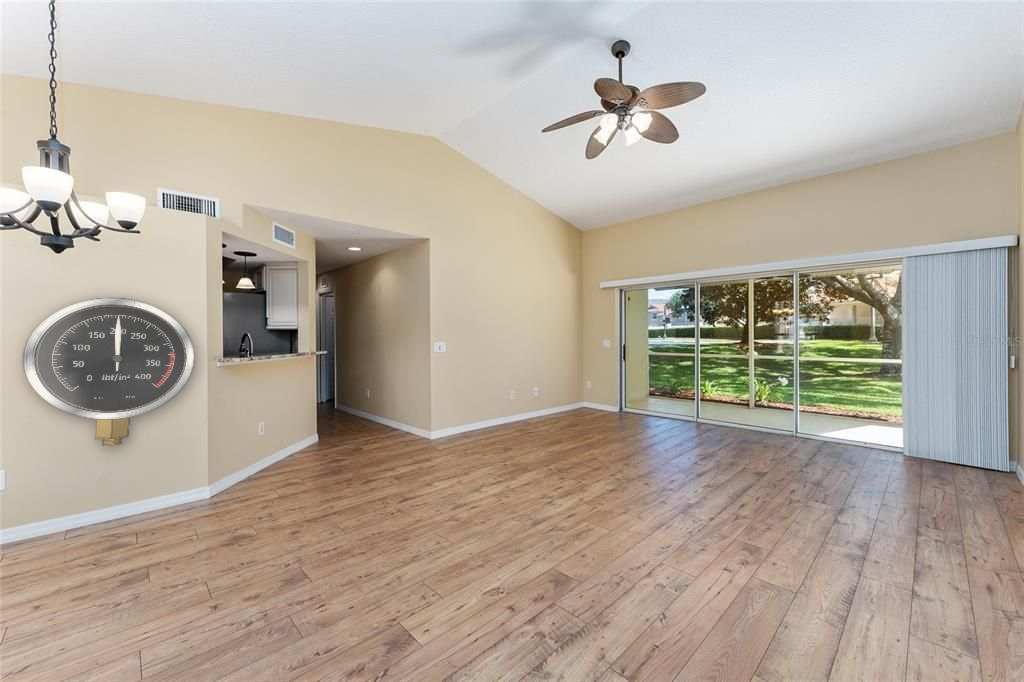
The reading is 200 psi
